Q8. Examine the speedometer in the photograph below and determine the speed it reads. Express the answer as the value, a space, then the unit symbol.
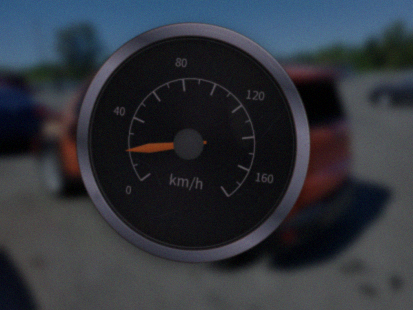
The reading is 20 km/h
